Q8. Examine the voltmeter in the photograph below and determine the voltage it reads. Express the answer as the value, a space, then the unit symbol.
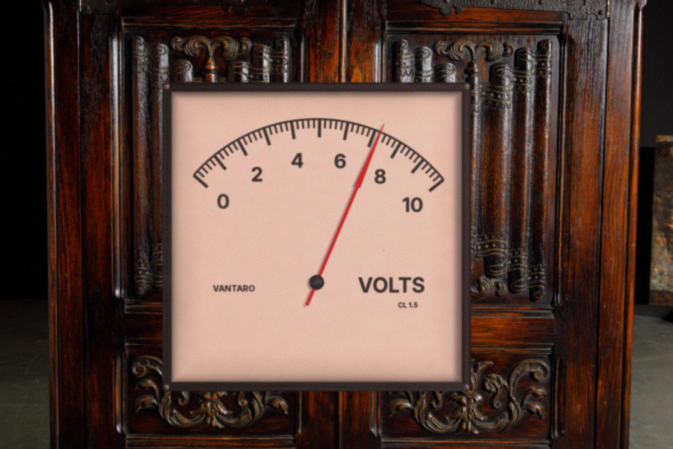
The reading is 7.2 V
